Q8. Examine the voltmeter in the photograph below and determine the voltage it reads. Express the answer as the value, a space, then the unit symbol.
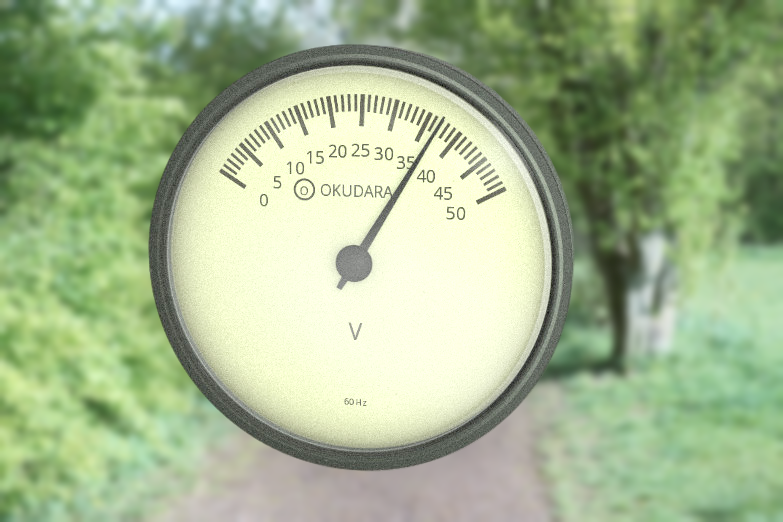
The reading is 37 V
